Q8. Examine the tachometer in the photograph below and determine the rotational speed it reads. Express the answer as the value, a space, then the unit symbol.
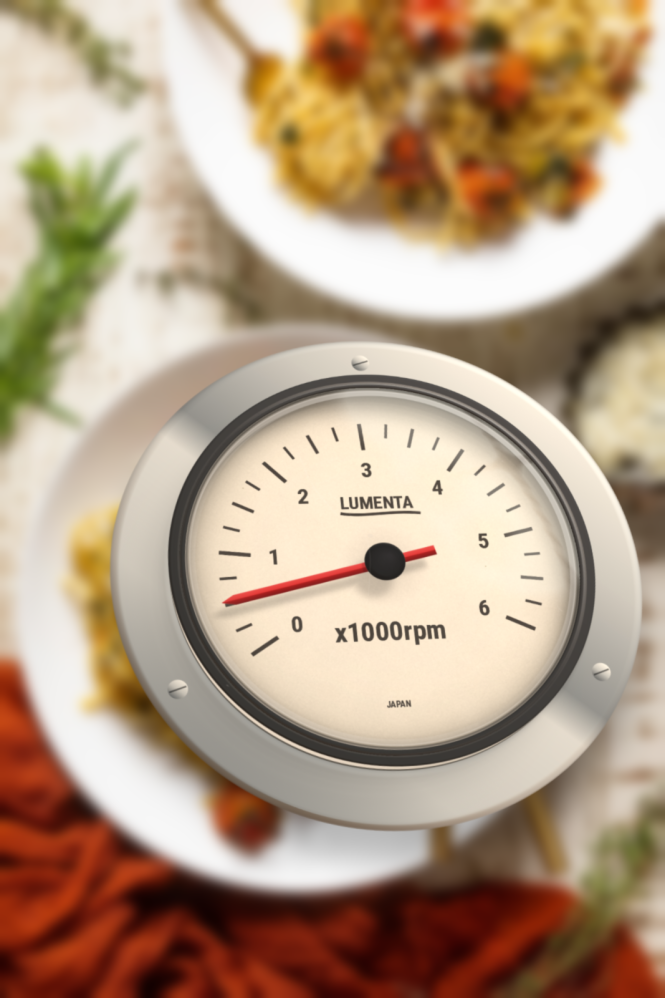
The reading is 500 rpm
